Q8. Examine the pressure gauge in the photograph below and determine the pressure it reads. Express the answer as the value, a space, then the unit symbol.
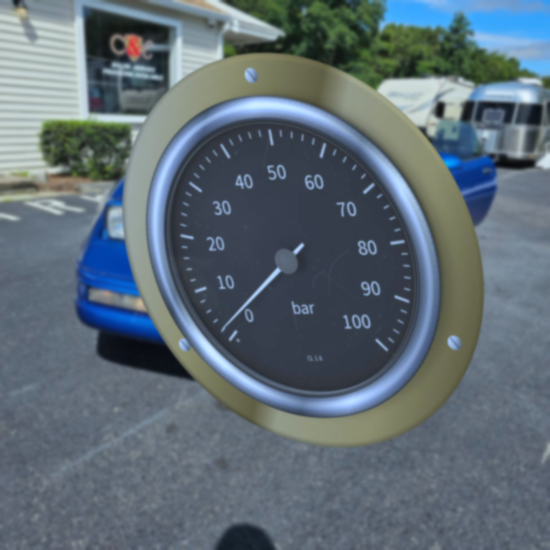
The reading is 2 bar
